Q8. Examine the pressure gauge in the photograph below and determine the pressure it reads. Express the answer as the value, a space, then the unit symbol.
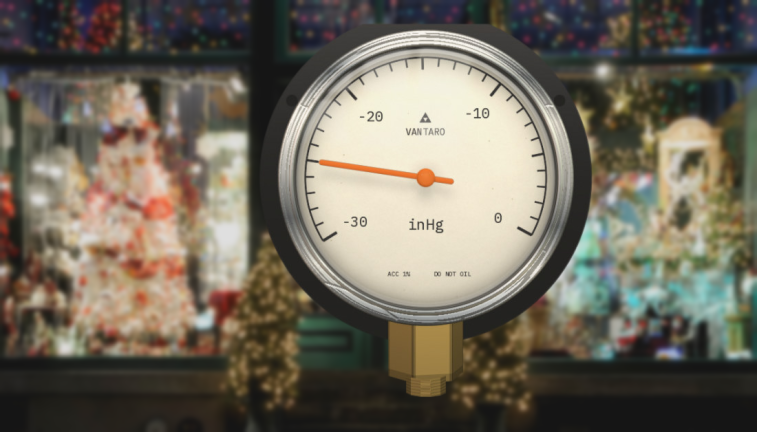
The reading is -25 inHg
